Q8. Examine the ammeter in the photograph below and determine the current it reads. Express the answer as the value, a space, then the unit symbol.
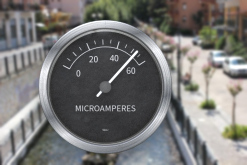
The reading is 52.5 µA
